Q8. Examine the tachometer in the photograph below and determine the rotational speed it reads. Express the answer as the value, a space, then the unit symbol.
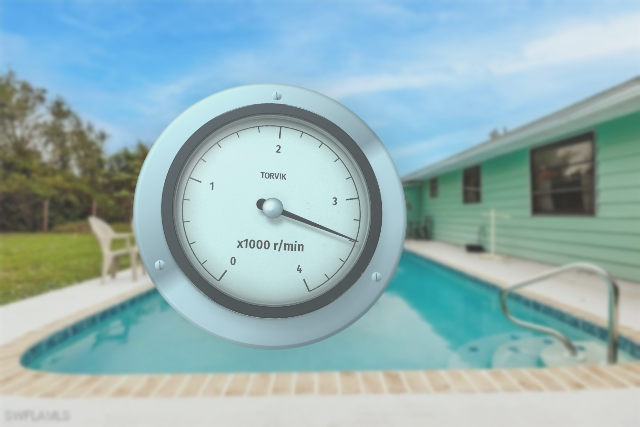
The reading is 3400 rpm
